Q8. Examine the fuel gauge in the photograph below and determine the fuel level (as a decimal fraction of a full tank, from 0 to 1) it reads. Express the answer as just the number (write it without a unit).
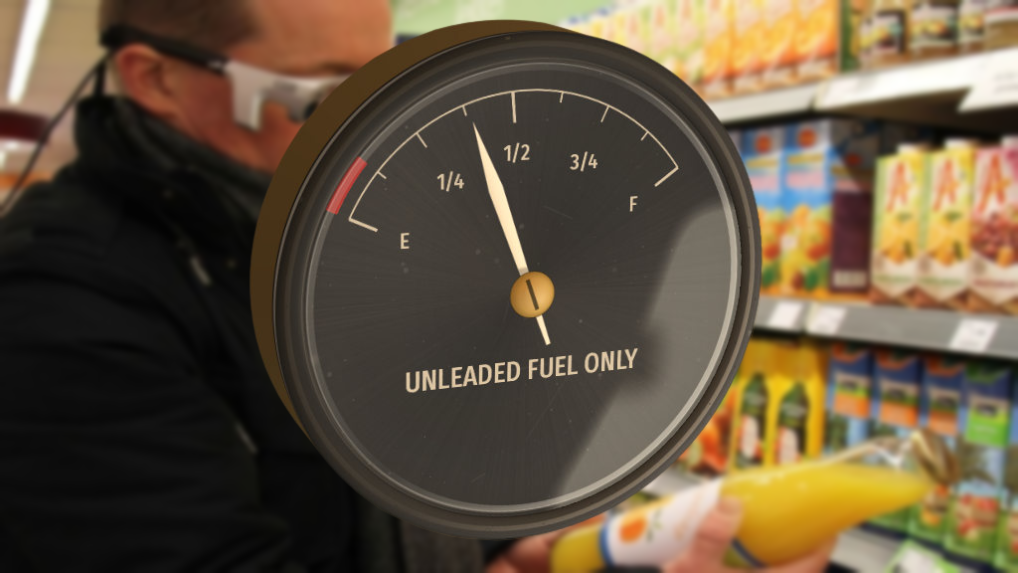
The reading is 0.375
